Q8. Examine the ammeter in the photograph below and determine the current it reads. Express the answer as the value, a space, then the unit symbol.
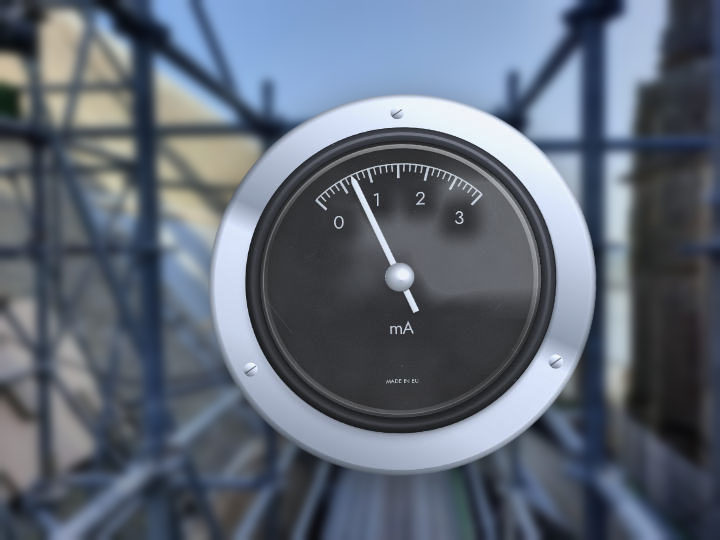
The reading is 0.7 mA
